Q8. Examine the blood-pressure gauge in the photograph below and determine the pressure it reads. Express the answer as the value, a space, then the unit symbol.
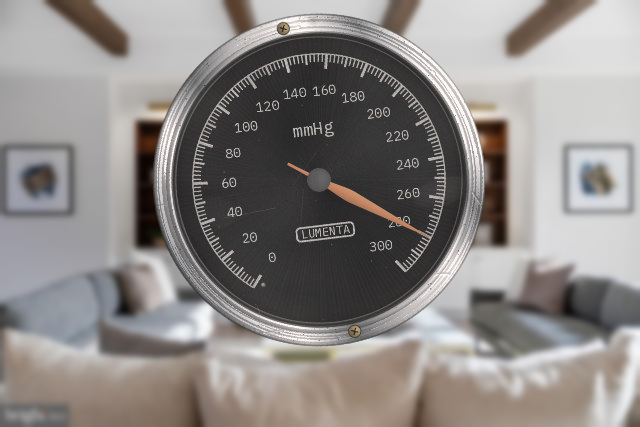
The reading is 280 mmHg
